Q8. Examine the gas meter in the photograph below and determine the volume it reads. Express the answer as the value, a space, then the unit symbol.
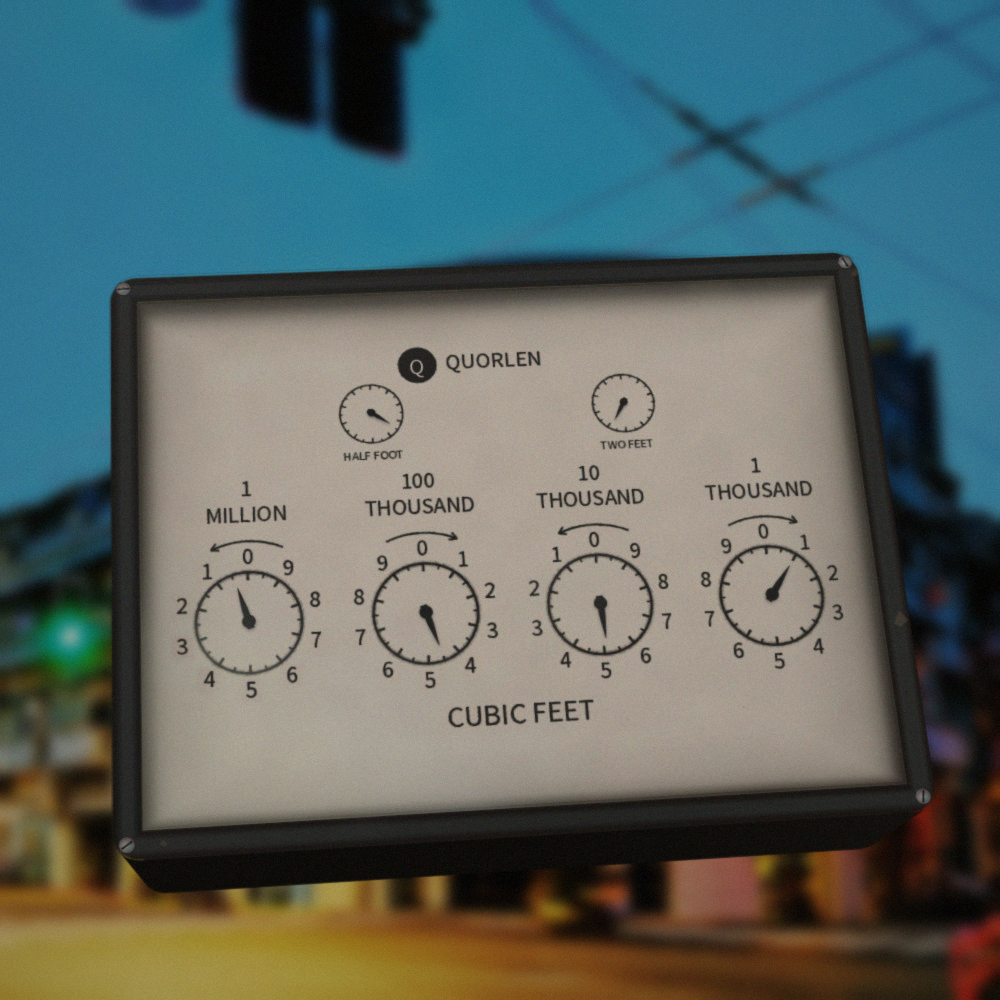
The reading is 45100 ft³
